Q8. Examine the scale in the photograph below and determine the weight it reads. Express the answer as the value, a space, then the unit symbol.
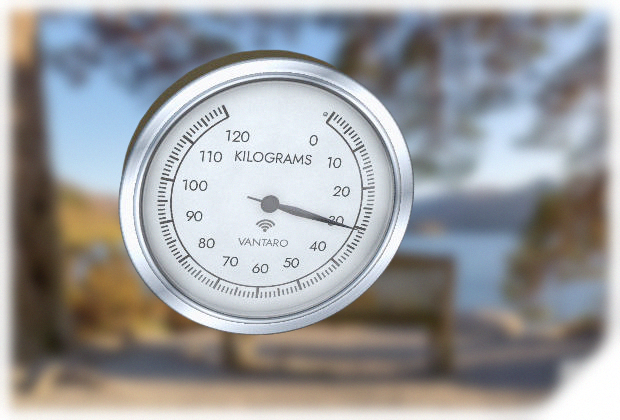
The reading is 30 kg
